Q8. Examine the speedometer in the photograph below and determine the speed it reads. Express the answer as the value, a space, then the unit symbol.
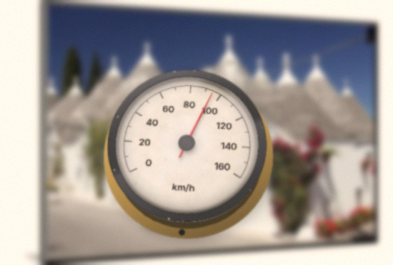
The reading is 95 km/h
